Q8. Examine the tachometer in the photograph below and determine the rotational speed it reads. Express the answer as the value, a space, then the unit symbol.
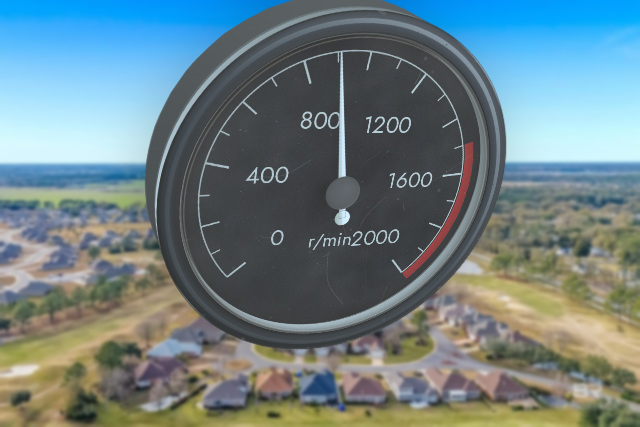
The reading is 900 rpm
